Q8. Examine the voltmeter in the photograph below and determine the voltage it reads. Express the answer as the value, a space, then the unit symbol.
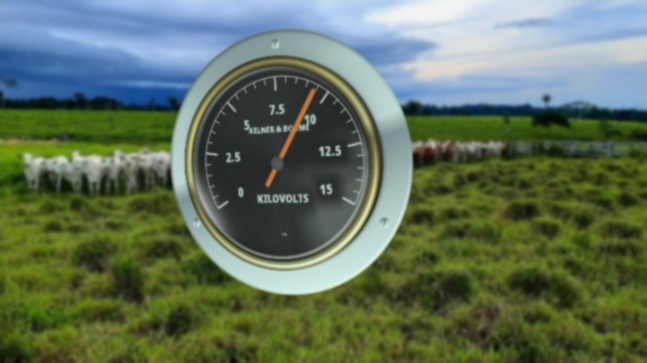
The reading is 9.5 kV
